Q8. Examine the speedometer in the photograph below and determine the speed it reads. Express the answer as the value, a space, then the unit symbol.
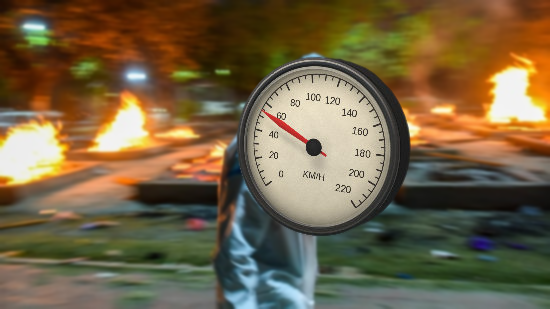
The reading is 55 km/h
